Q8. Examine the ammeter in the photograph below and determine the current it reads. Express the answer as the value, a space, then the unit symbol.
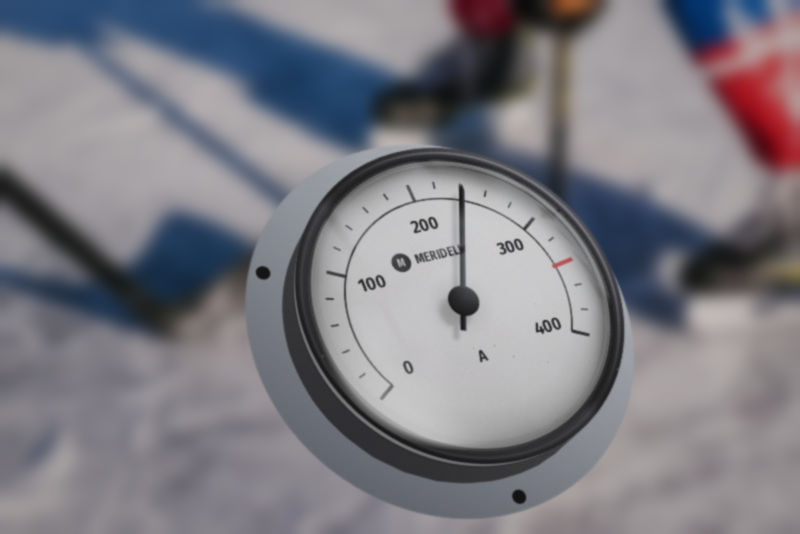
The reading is 240 A
